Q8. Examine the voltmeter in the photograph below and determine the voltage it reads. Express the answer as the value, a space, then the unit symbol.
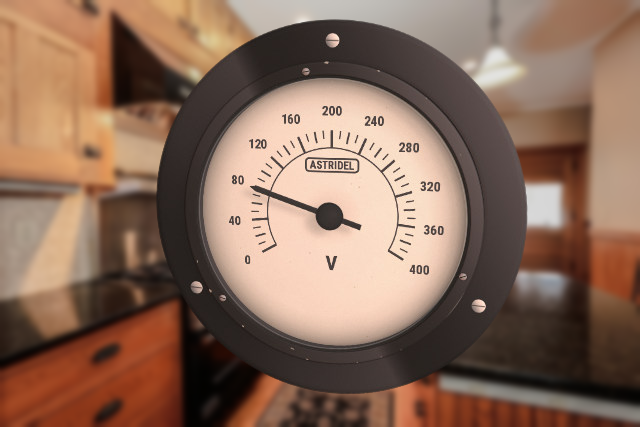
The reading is 80 V
